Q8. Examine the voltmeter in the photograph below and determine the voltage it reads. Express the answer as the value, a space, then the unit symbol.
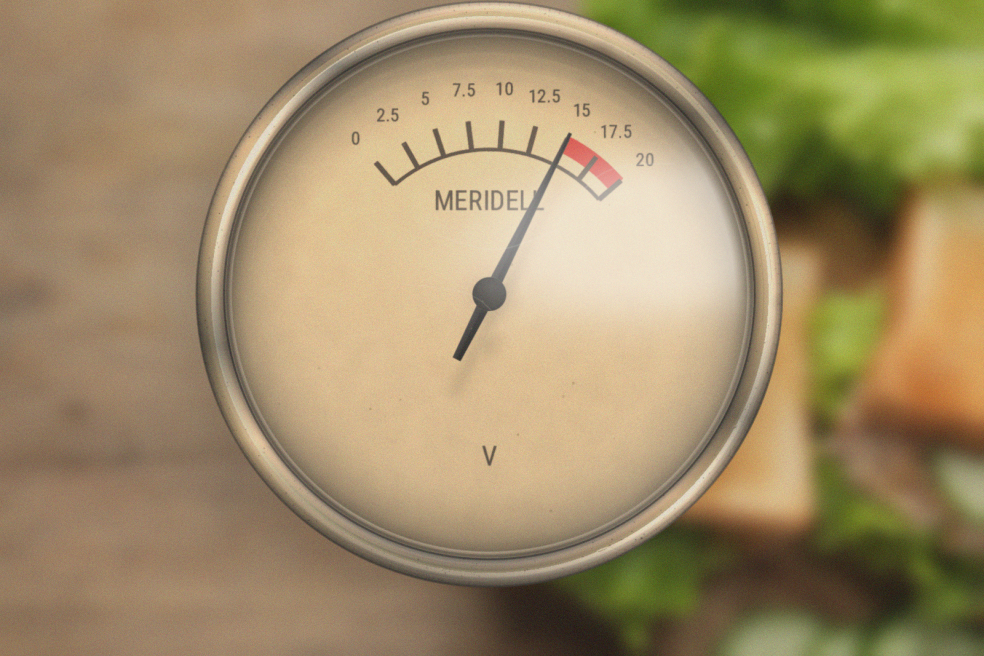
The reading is 15 V
